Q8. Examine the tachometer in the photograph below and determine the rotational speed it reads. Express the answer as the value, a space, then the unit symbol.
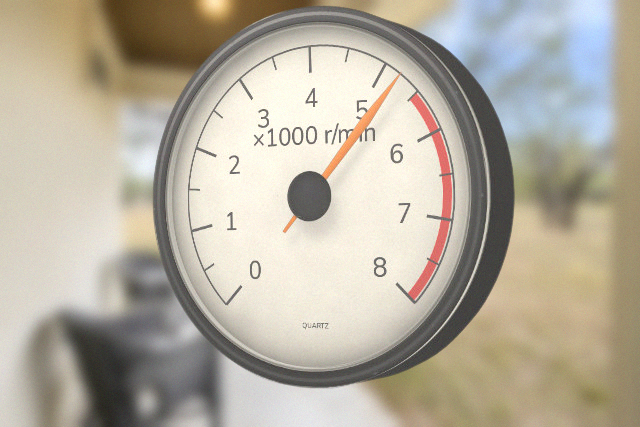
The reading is 5250 rpm
